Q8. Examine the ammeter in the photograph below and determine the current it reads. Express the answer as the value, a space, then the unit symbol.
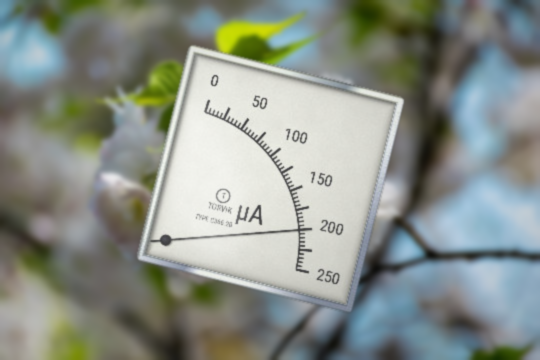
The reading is 200 µA
